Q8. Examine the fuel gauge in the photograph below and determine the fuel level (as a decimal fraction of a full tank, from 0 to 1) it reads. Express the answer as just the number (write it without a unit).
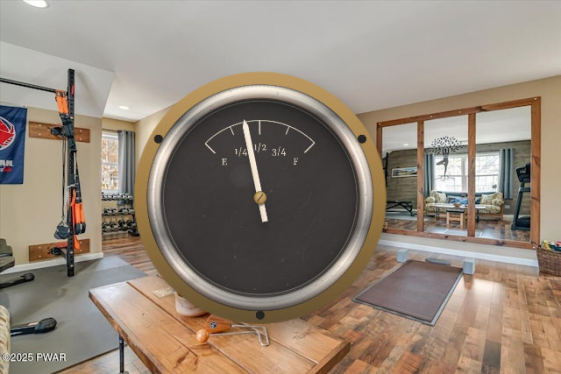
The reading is 0.375
